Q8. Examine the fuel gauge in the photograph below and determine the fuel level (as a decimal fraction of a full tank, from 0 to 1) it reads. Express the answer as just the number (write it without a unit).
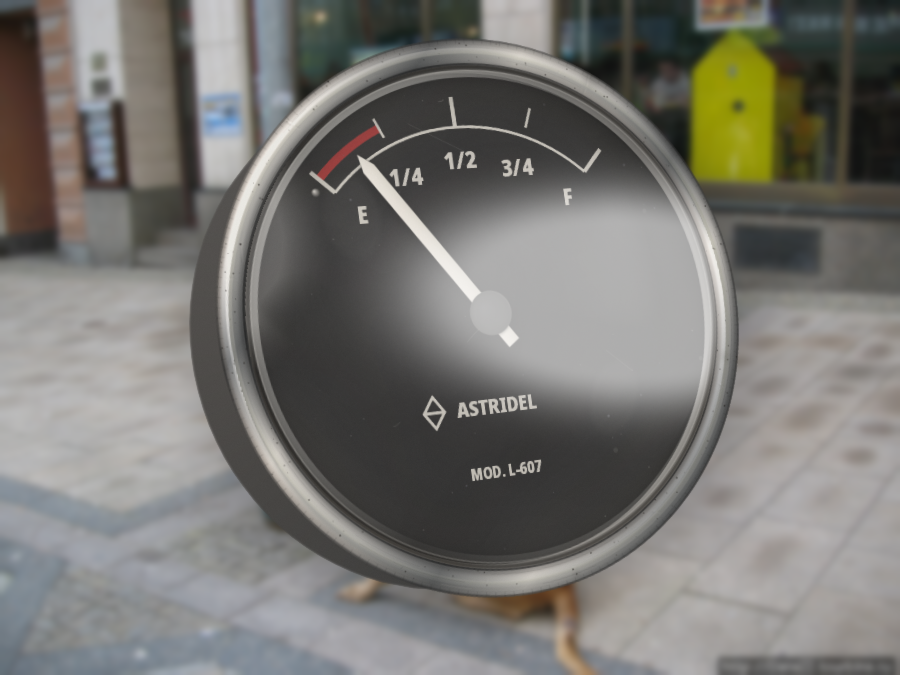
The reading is 0.125
